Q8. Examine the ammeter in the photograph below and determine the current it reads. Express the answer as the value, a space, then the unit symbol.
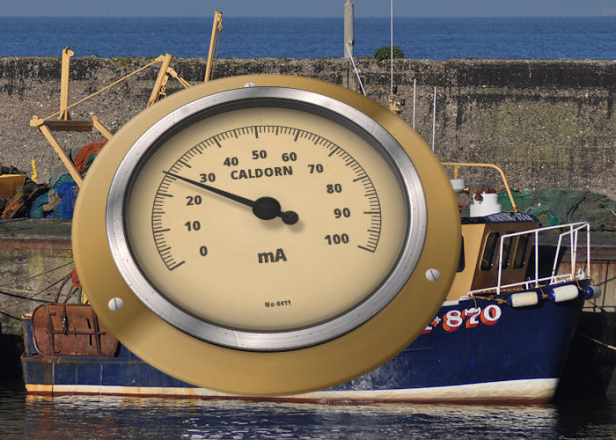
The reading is 25 mA
